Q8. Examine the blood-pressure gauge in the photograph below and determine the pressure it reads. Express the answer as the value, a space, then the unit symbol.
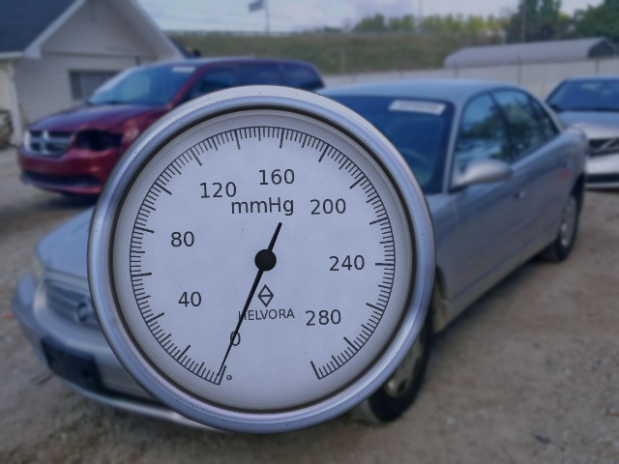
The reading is 2 mmHg
